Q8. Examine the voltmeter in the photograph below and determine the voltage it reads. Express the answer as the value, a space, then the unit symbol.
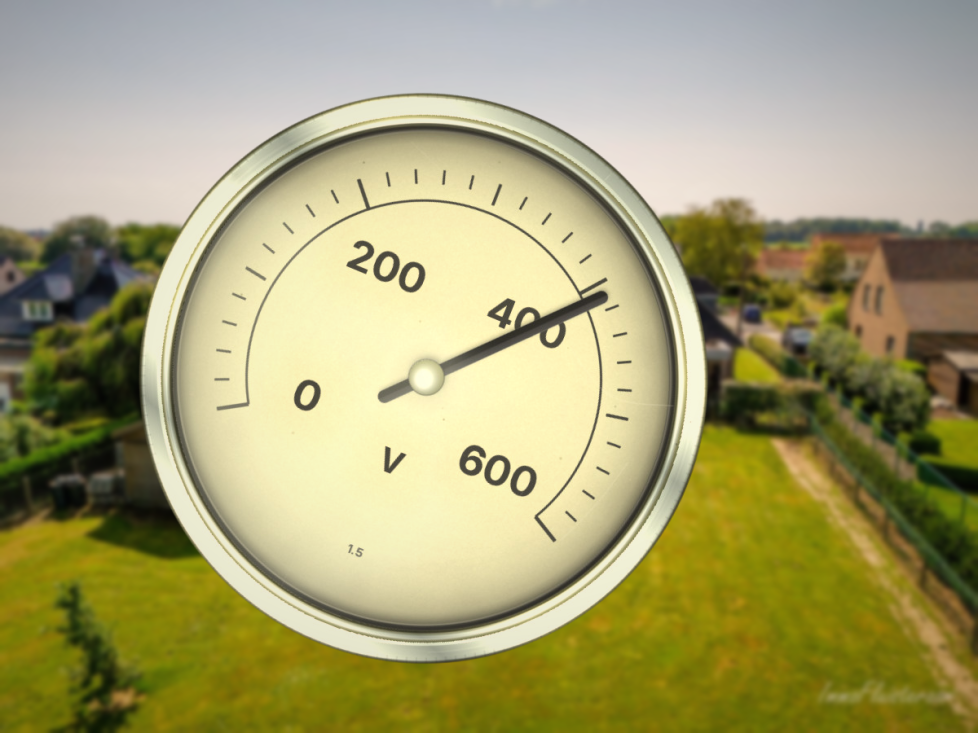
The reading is 410 V
